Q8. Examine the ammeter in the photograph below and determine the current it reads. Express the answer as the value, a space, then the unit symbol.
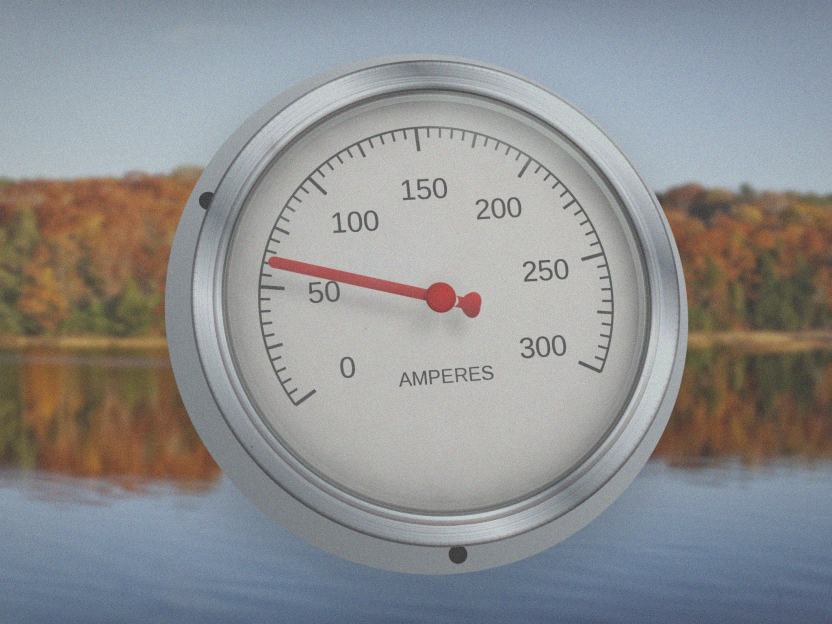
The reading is 60 A
